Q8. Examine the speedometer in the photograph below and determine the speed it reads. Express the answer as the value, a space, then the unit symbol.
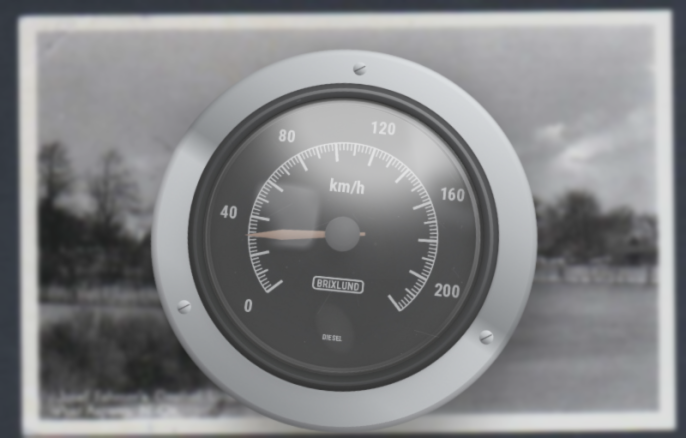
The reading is 30 km/h
